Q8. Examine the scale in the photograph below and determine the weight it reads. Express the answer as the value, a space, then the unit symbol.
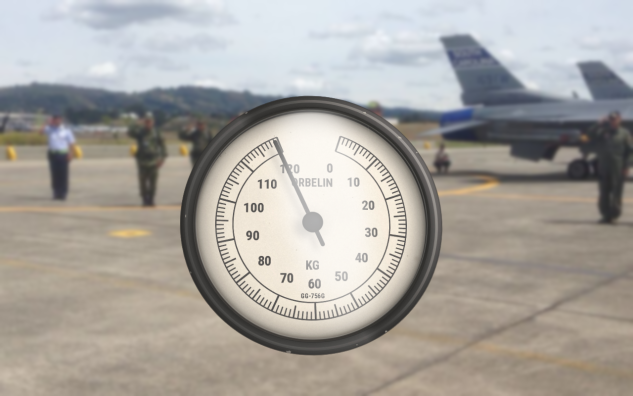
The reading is 119 kg
